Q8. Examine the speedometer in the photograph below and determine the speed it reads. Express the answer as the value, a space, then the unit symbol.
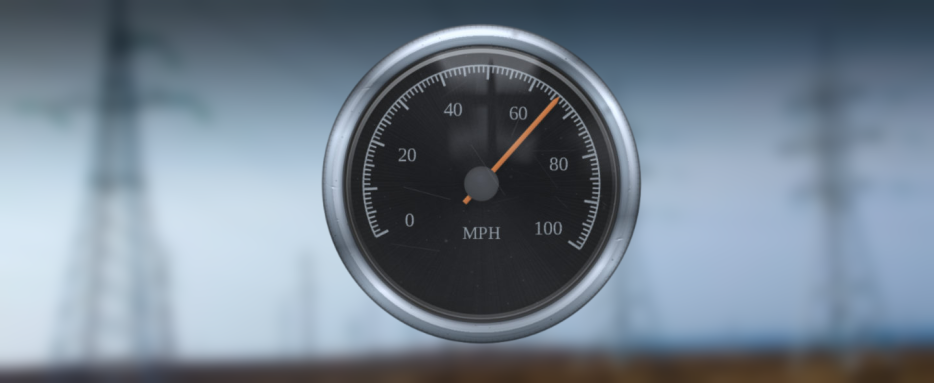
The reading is 66 mph
